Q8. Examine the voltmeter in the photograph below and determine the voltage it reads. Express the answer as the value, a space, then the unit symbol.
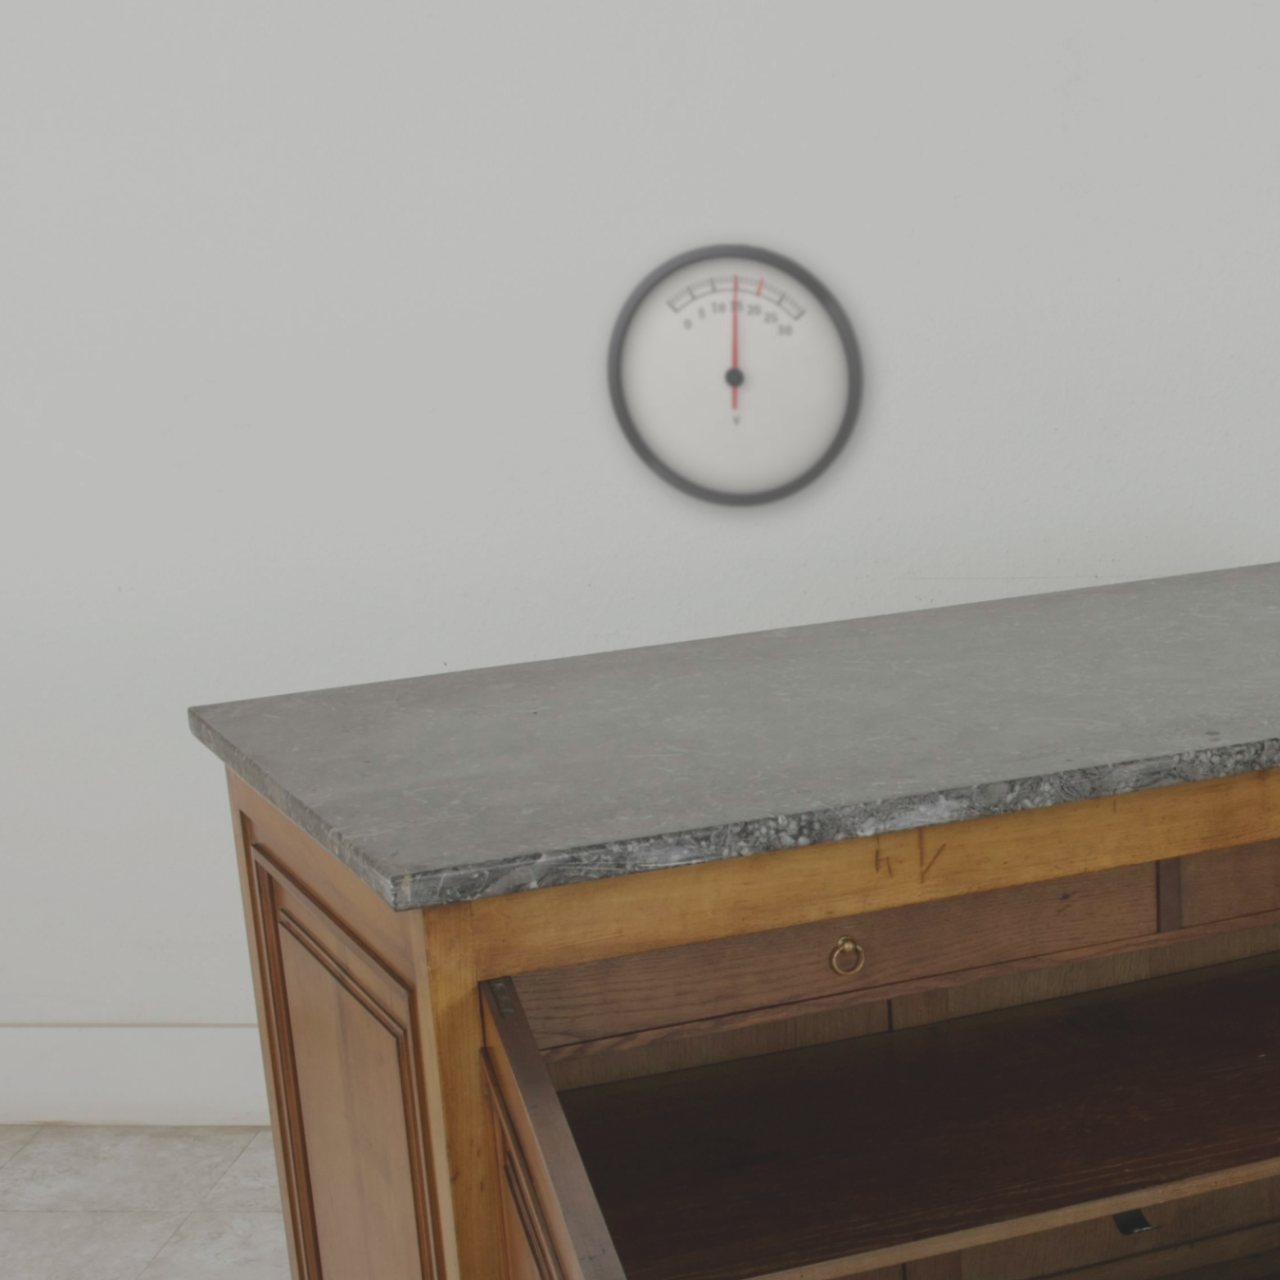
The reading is 15 V
